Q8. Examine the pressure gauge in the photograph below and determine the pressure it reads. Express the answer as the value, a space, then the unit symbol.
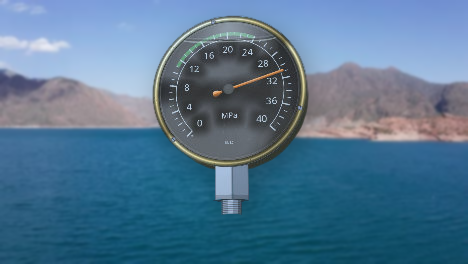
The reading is 31 MPa
